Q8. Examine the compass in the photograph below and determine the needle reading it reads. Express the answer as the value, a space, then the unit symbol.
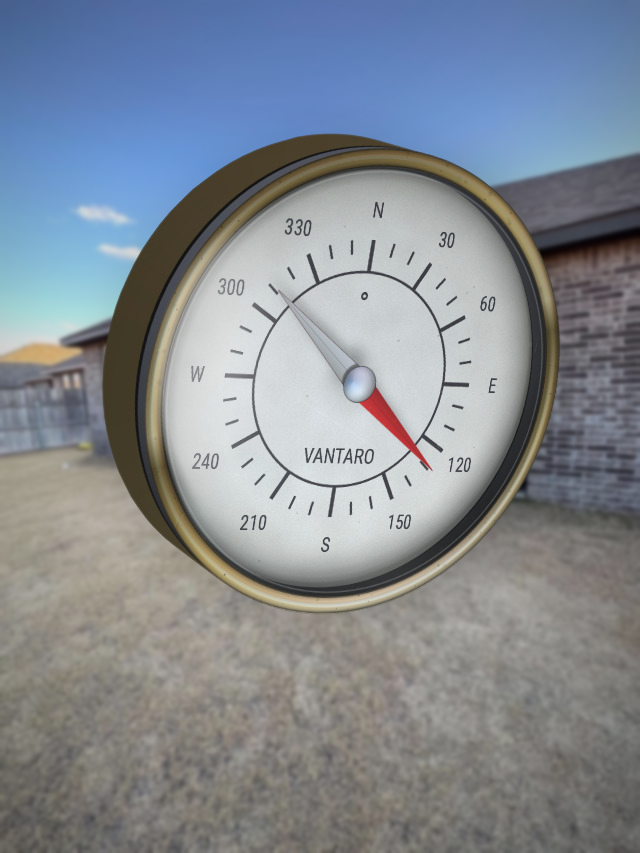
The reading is 130 °
